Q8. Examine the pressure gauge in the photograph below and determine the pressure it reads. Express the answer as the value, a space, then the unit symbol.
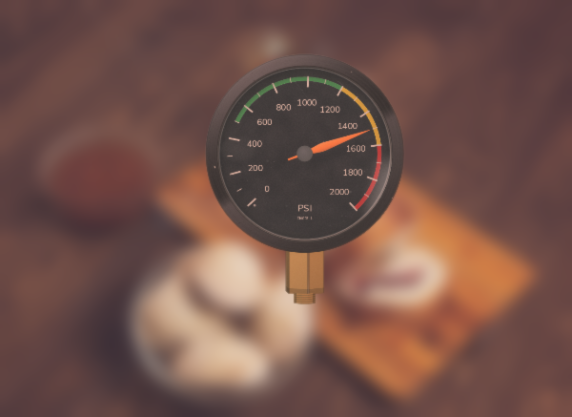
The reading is 1500 psi
